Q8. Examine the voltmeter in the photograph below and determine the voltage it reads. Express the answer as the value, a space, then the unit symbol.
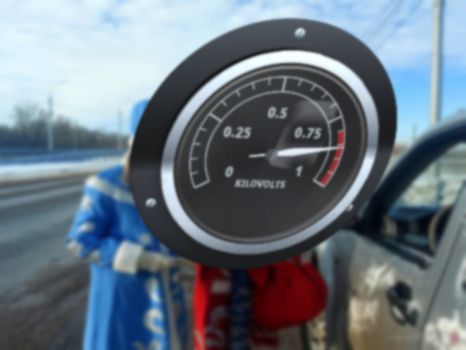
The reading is 0.85 kV
